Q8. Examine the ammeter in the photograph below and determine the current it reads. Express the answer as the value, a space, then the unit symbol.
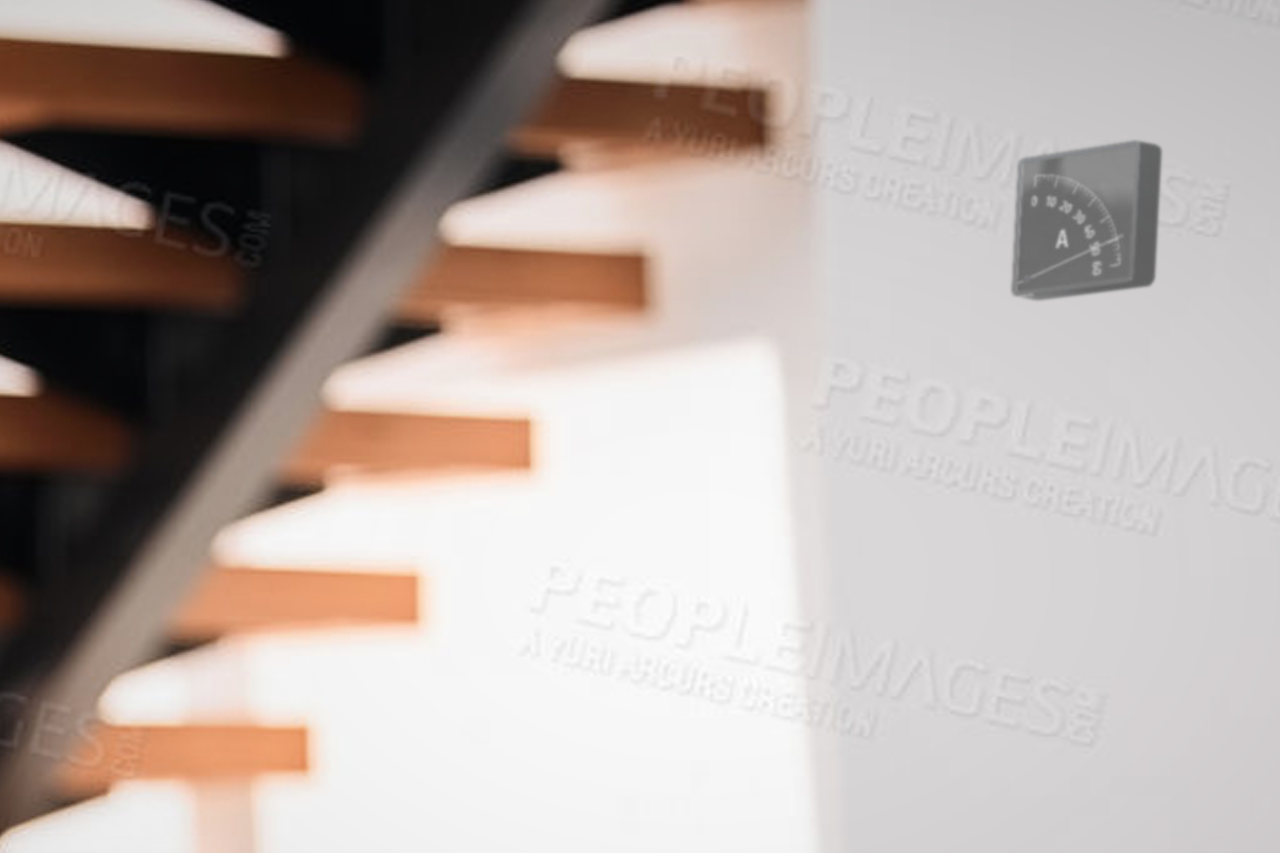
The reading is 50 A
